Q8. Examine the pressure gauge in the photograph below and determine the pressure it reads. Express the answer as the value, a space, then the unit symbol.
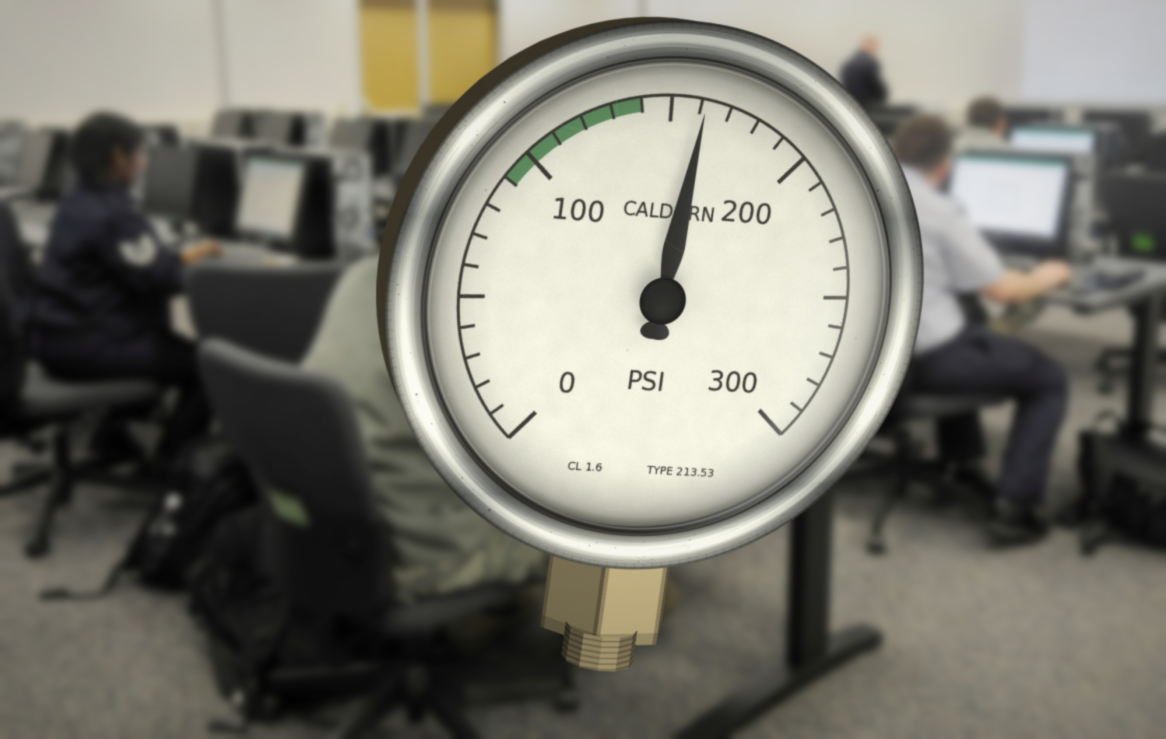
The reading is 160 psi
